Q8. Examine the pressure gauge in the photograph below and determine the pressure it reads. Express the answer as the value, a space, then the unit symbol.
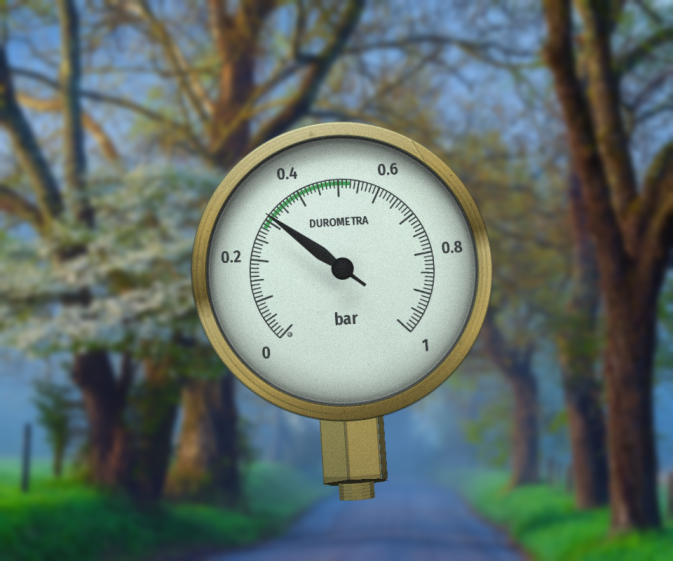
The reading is 0.31 bar
